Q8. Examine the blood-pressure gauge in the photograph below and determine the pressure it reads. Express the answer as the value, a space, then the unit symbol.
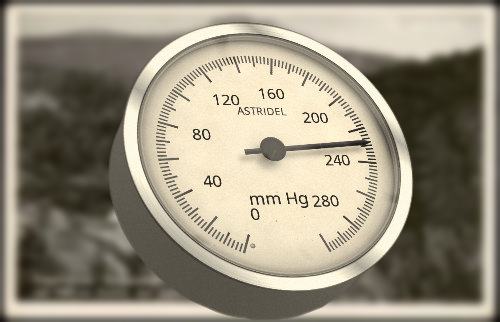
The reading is 230 mmHg
